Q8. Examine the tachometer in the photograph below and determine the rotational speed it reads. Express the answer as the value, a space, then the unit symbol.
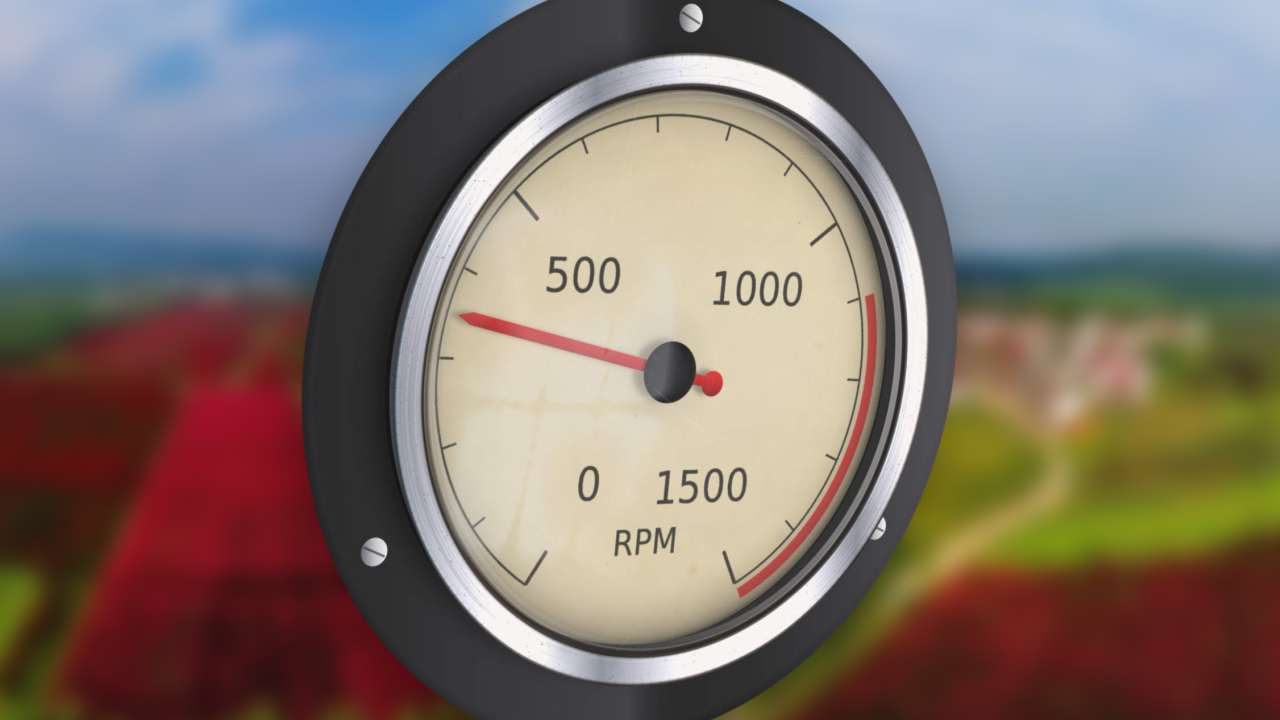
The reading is 350 rpm
